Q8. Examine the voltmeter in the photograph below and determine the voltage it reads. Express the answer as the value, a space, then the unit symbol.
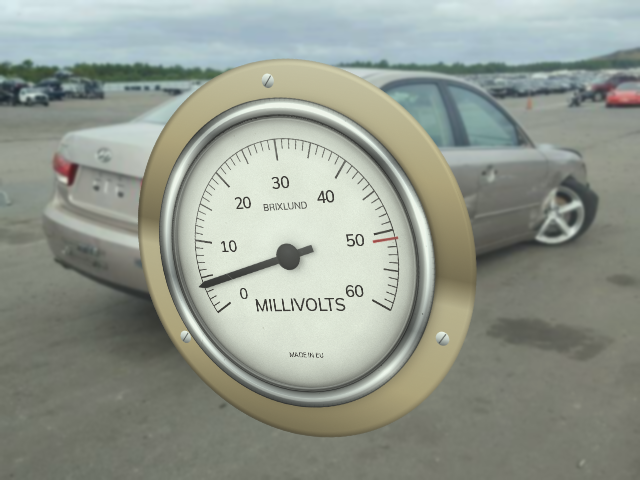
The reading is 4 mV
